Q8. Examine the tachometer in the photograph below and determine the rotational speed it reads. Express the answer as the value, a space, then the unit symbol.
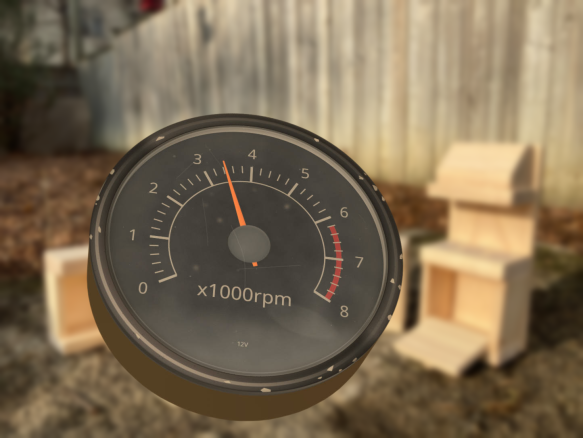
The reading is 3400 rpm
